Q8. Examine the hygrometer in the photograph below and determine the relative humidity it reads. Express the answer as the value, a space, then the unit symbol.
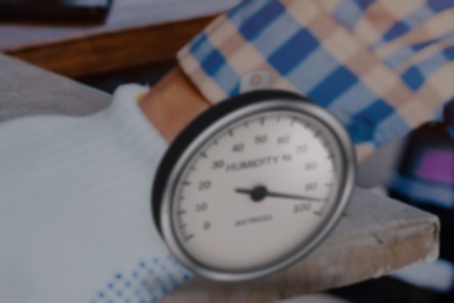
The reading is 95 %
